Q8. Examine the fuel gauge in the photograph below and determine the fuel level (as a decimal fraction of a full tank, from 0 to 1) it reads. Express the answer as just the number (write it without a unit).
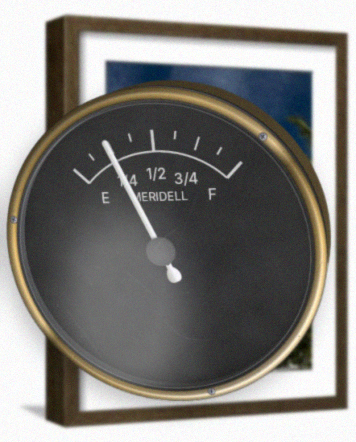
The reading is 0.25
